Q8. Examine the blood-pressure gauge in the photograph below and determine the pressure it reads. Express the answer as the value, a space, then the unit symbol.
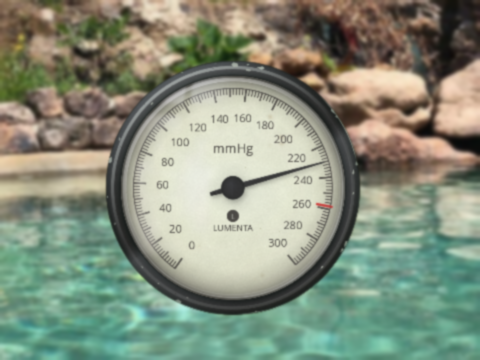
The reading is 230 mmHg
